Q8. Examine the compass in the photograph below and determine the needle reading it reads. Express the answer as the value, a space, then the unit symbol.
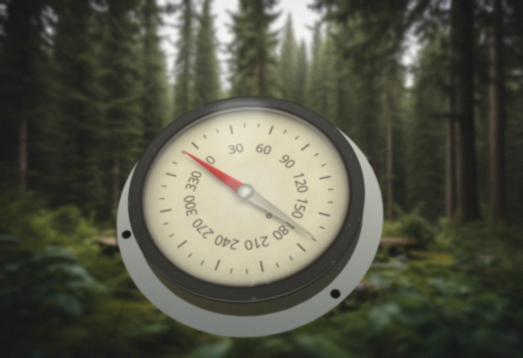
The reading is 350 °
